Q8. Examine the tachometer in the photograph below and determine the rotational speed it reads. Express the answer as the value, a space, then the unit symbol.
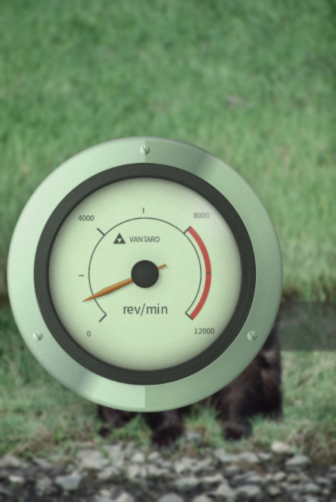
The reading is 1000 rpm
